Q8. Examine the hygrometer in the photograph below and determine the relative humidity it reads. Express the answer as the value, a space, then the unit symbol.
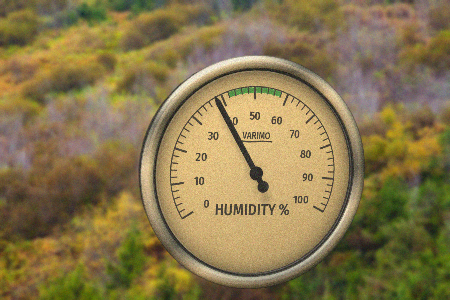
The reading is 38 %
